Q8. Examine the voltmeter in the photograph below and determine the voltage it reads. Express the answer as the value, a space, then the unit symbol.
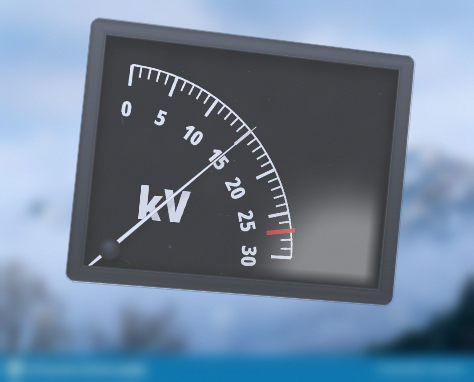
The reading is 15 kV
